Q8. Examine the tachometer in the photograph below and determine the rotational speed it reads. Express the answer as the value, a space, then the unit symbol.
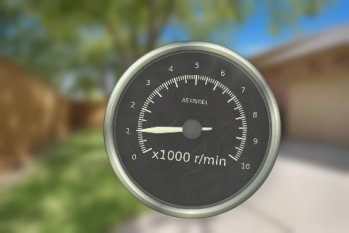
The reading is 1000 rpm
